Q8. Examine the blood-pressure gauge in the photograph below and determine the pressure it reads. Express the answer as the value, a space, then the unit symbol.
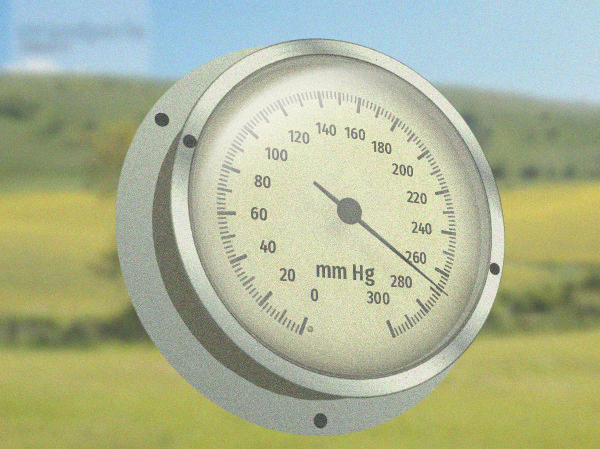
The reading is 270 mmHg
